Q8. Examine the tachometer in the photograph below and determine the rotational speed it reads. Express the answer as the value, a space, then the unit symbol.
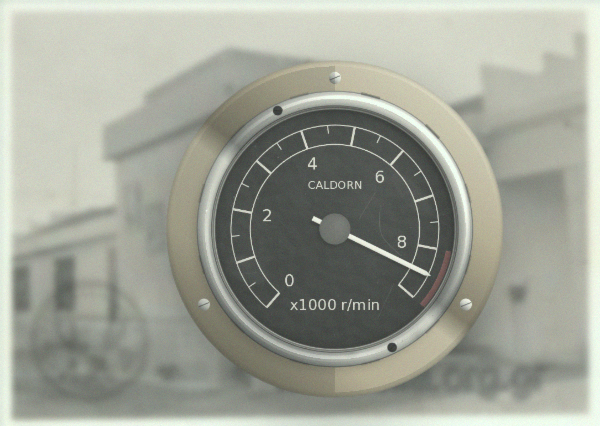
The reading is 8500 rpm
